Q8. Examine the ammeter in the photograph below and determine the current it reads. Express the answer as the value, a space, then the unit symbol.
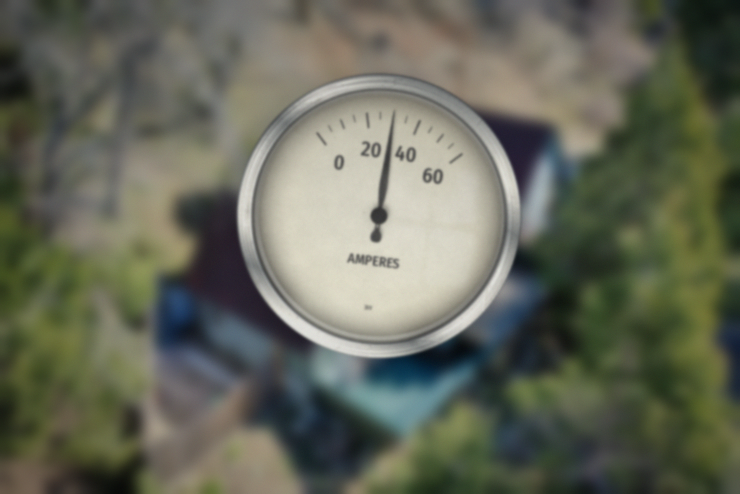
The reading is 30 A
